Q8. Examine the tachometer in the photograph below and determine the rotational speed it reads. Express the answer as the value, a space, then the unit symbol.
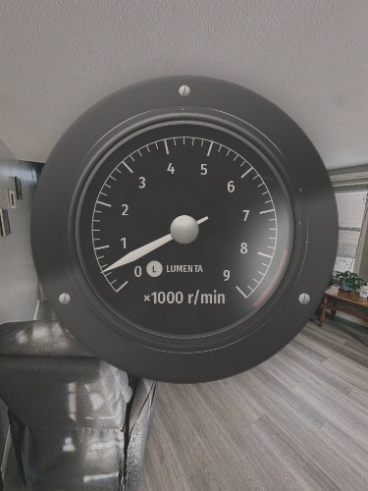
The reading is 500 rpm
